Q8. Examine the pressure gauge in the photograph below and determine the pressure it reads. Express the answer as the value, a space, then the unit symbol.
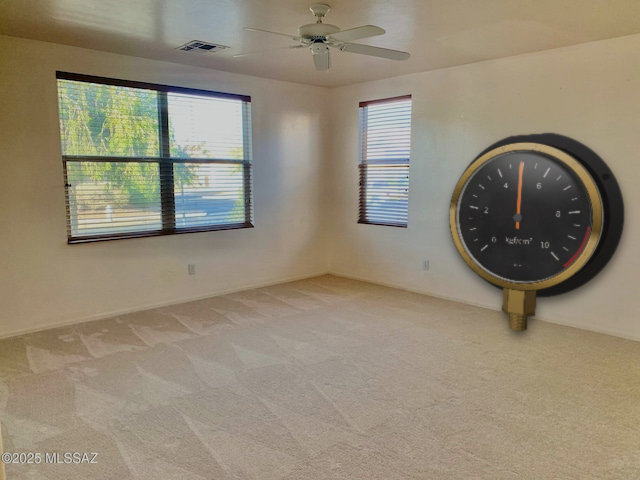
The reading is 5 kg/cm²
